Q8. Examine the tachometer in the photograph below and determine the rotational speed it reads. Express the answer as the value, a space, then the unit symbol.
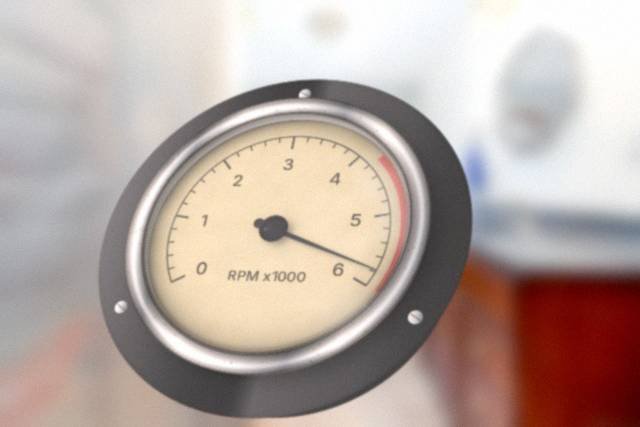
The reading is 5800 rpm
